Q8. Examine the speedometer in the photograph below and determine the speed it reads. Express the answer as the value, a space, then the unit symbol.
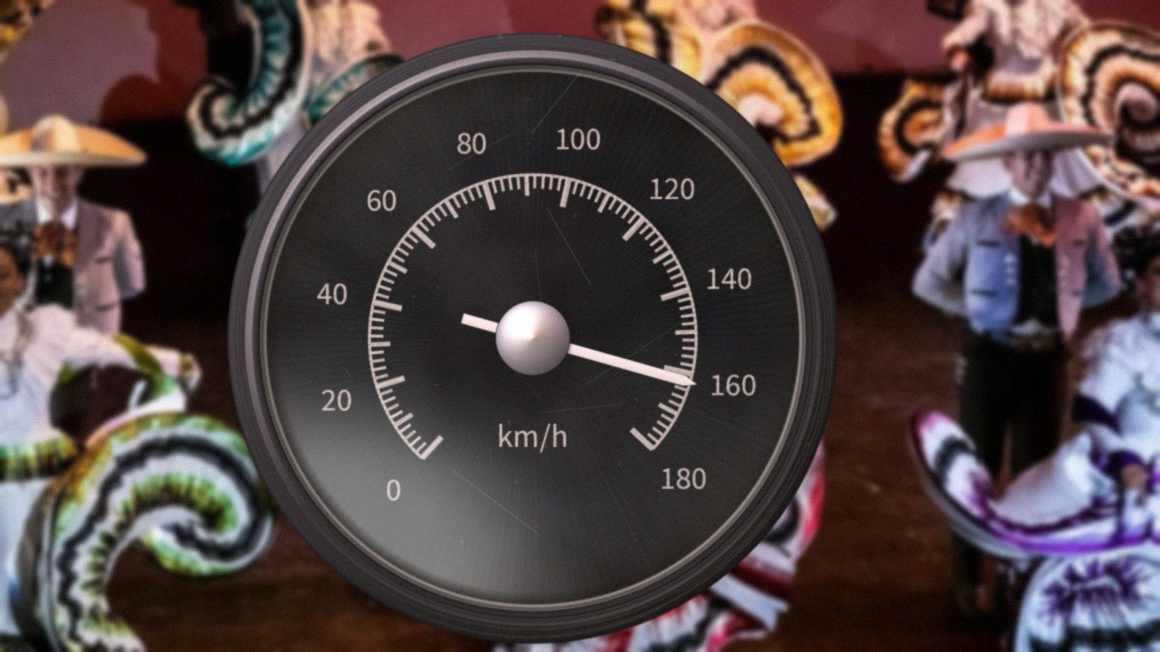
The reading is 162 km/h
